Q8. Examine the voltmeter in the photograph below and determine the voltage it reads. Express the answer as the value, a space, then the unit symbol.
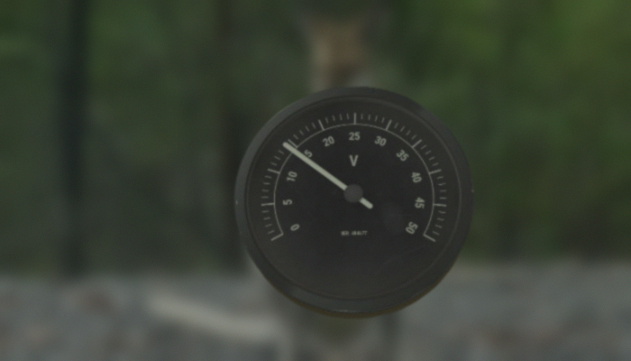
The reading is 14 V
